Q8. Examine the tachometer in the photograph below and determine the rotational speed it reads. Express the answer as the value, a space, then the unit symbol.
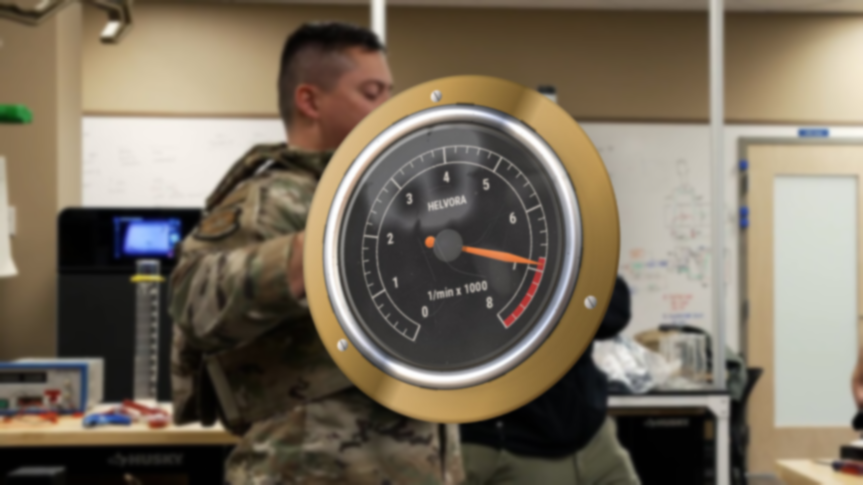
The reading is 6900 rpm
